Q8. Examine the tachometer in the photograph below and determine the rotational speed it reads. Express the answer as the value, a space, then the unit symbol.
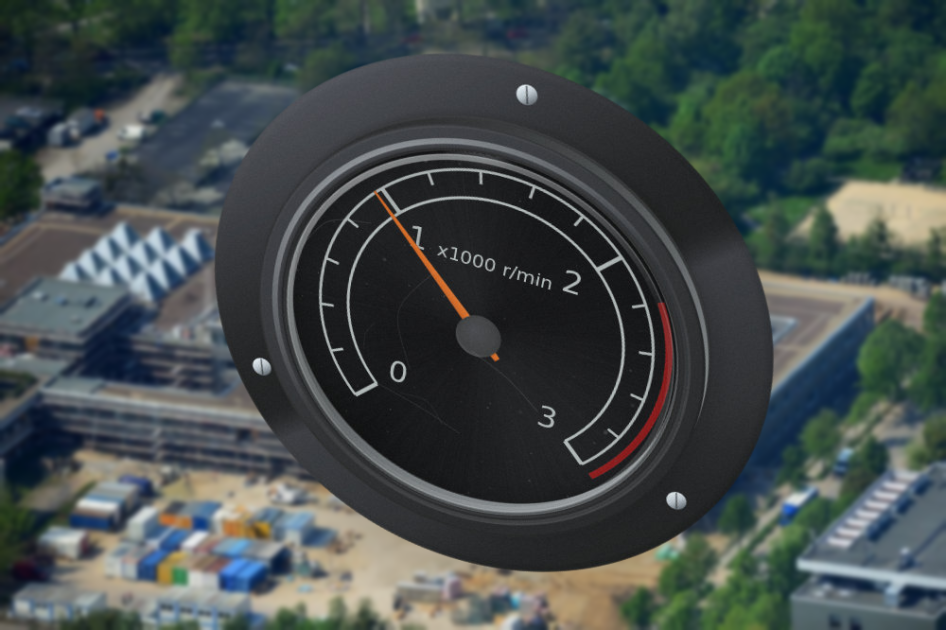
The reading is 1000 rpm
